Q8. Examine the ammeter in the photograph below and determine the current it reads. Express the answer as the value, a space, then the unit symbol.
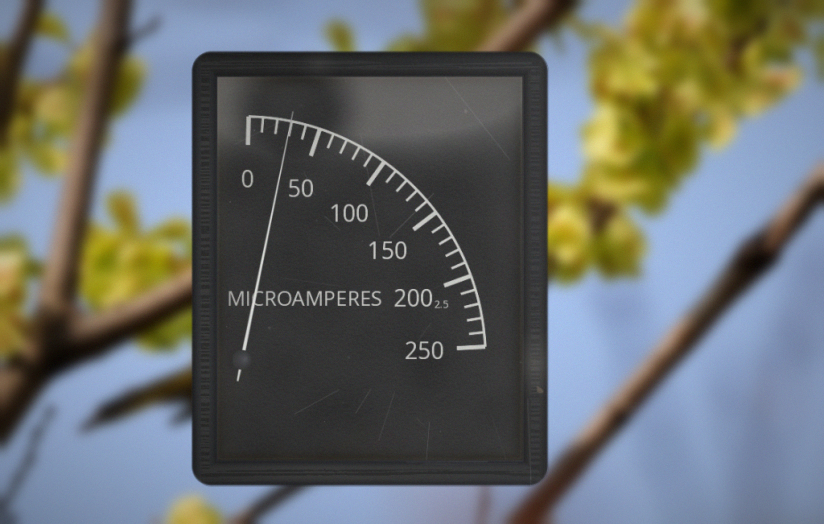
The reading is 30 µA
